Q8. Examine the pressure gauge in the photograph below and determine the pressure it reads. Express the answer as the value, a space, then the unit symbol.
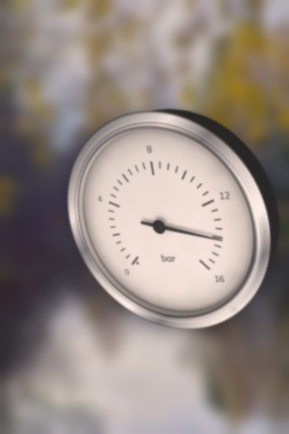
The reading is 14 bar
